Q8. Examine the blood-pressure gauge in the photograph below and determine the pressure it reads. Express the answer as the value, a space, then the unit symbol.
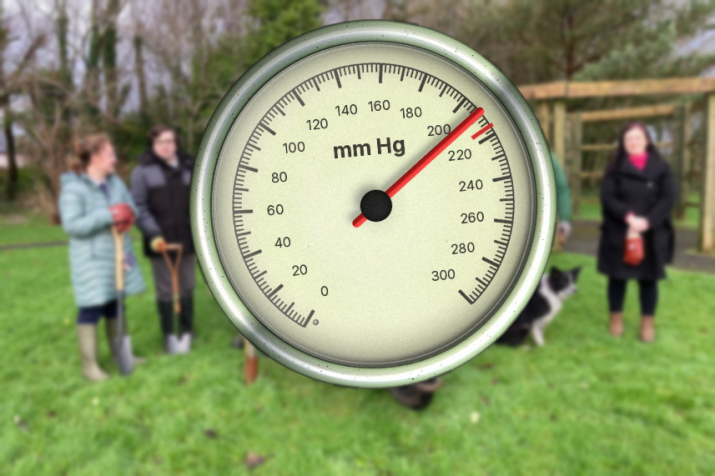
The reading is 208 mmHg
